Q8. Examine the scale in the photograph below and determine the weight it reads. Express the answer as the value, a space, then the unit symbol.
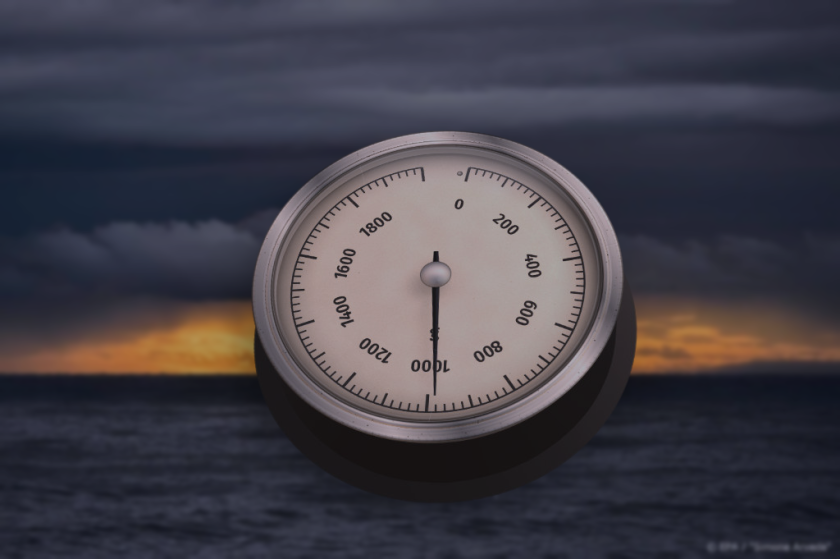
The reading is 980 g
